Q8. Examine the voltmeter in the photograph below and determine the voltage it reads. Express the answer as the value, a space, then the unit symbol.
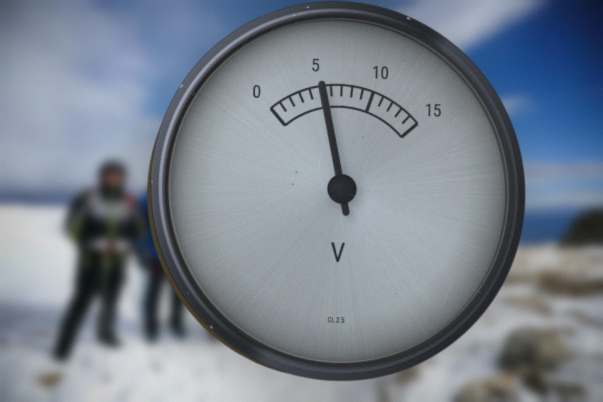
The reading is 5 V
